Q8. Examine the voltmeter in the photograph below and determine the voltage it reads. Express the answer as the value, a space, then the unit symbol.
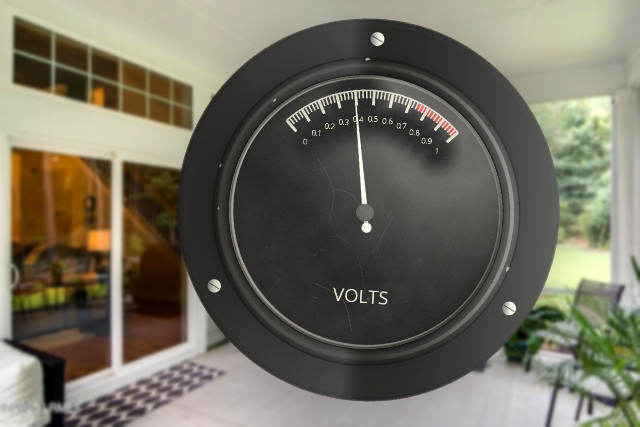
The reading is 0.4 V
